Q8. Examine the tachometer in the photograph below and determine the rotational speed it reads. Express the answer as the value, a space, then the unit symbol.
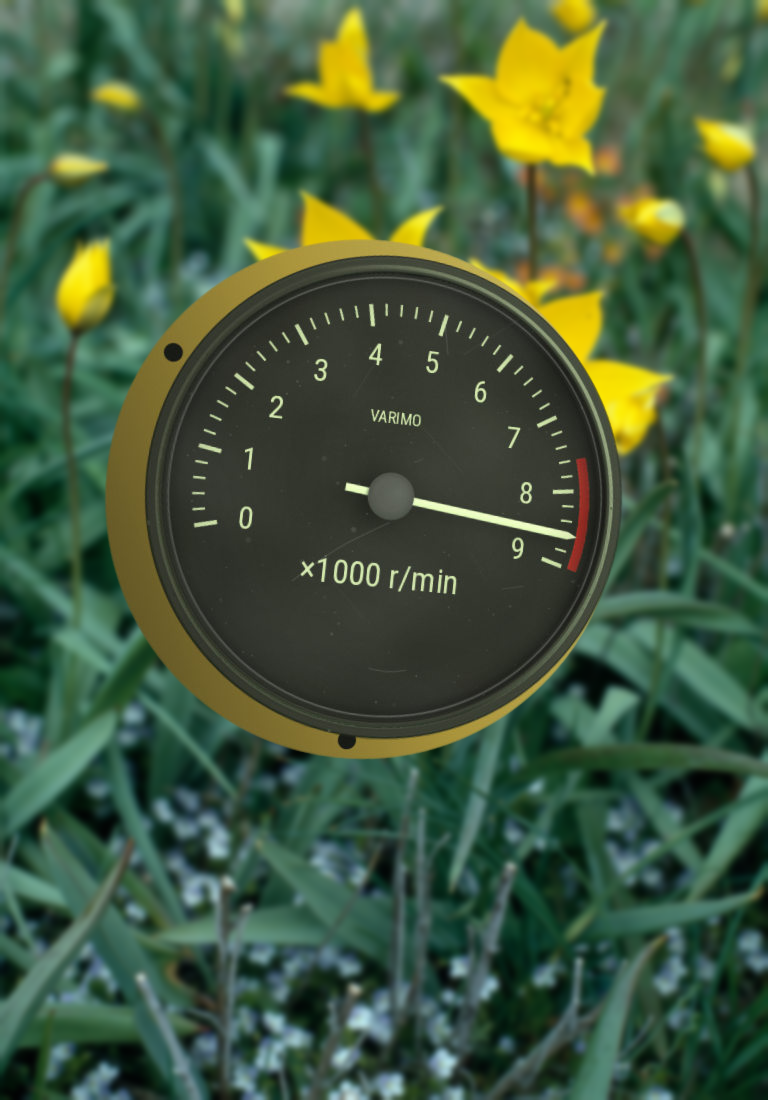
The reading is 8600 rpm
